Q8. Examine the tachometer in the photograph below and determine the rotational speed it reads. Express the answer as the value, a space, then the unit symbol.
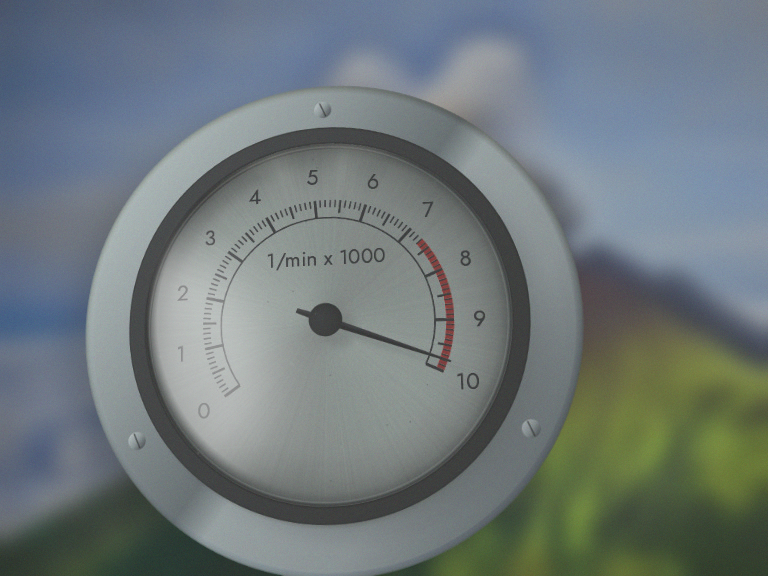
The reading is 9800 rpm
